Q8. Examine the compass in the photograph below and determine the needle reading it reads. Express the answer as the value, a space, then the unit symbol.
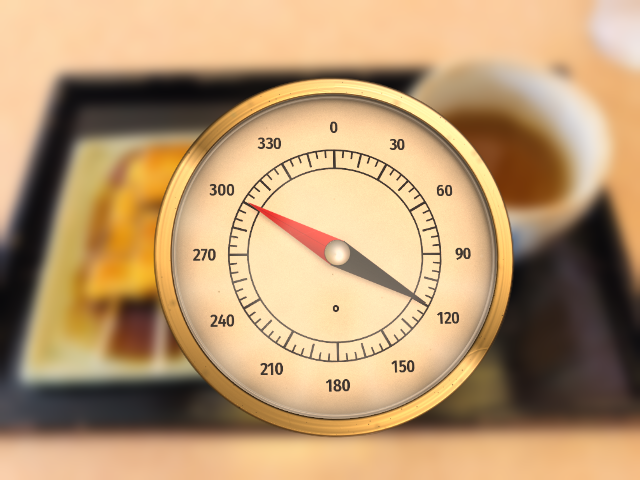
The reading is 300 °
